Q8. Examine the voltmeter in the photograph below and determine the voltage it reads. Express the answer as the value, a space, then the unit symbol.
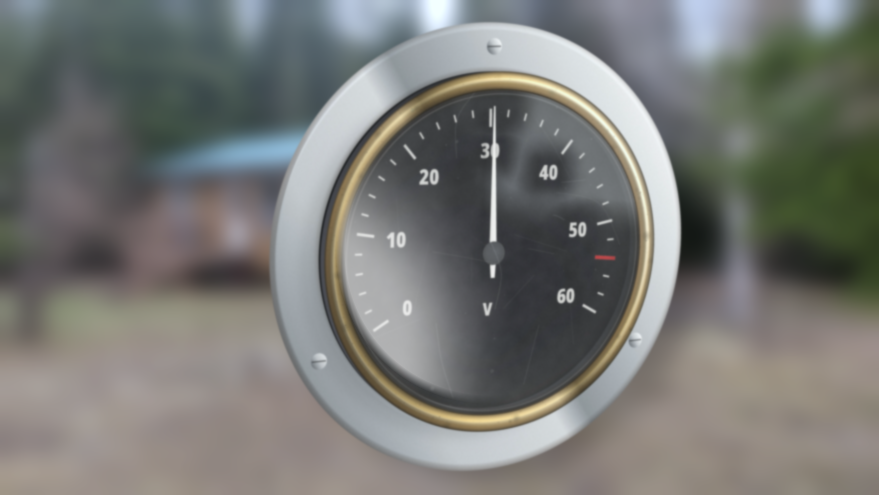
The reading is 30 V
